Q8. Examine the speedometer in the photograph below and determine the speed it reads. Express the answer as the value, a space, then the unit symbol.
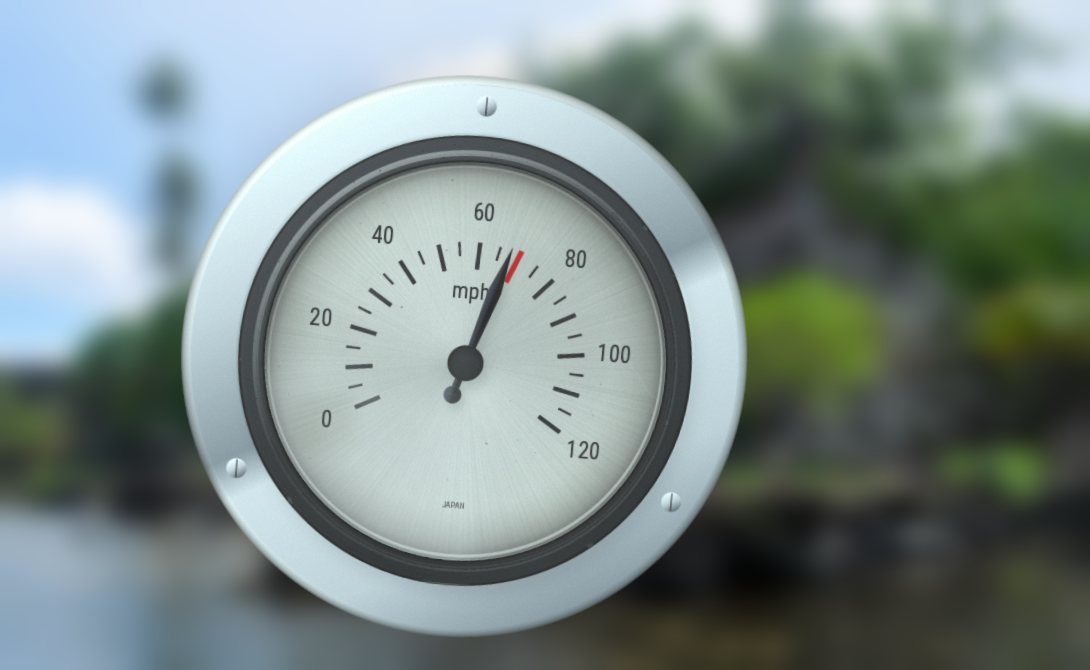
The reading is 67.5 mph
